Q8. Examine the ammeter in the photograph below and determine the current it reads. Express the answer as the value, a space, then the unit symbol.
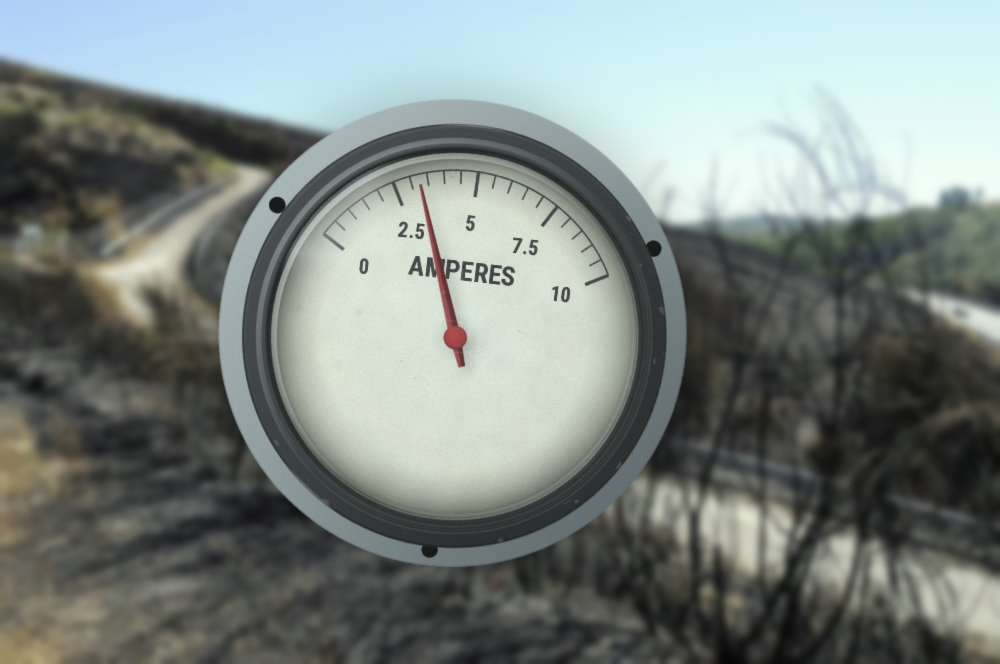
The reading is 3.25 A
